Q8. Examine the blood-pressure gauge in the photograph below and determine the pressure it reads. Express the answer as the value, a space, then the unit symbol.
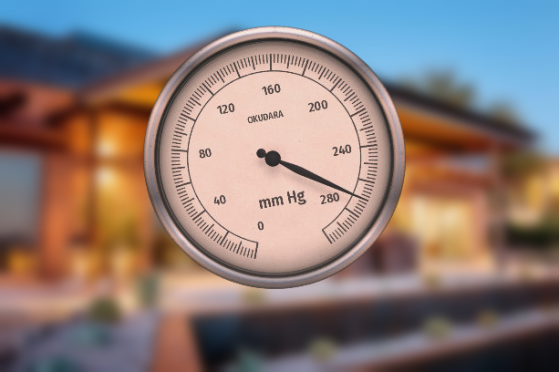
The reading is 270 mmHg
